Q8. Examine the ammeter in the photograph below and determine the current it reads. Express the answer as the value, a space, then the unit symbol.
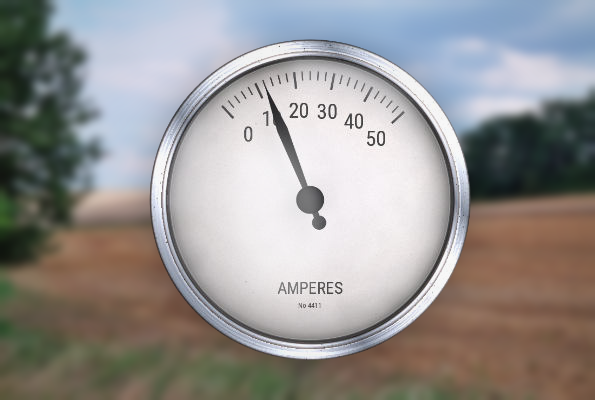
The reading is 12 A
